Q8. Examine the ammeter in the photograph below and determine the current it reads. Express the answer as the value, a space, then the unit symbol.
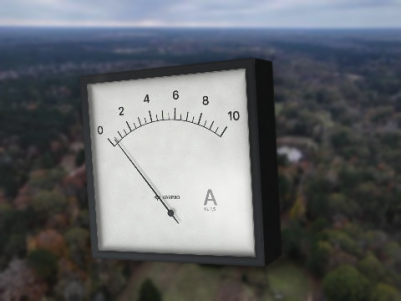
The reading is 0.5 A
